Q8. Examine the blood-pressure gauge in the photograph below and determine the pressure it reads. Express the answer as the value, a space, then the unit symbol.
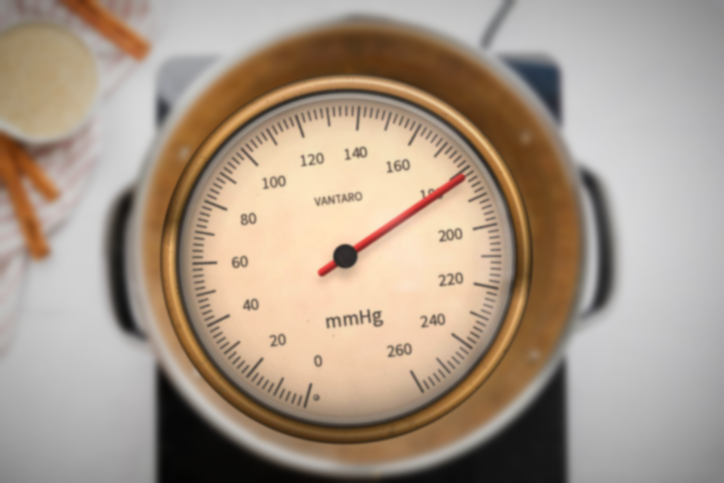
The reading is 182 mmHg
